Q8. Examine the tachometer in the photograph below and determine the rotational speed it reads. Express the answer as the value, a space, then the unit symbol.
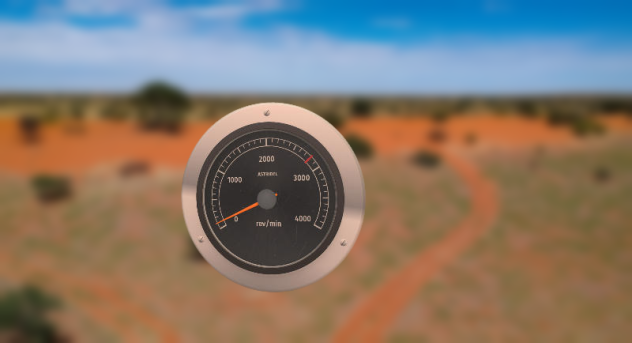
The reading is 100 rpm
